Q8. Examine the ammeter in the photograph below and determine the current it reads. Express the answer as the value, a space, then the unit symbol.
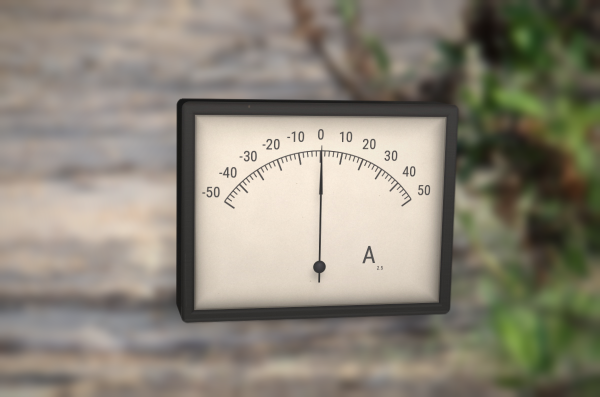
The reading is 0 A
